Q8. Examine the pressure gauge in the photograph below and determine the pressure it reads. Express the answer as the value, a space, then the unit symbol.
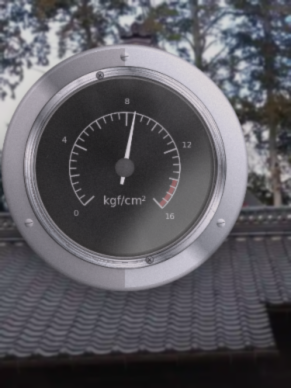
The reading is 8.5 kg/cm²
